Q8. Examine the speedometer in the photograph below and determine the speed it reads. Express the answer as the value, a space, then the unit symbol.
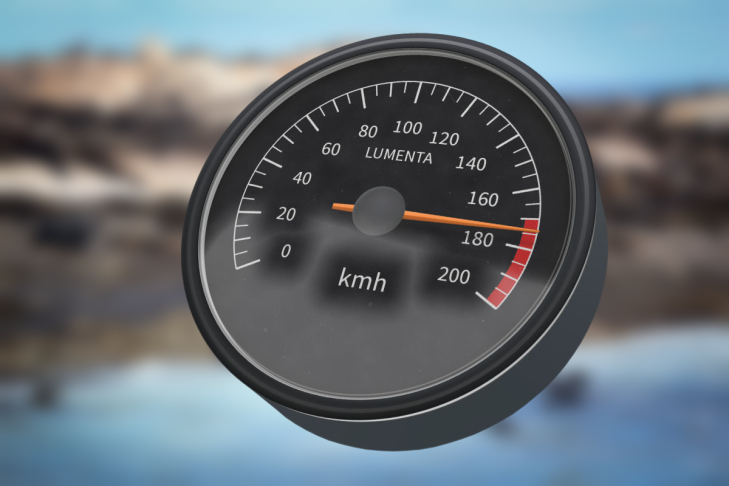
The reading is 175 km/h
